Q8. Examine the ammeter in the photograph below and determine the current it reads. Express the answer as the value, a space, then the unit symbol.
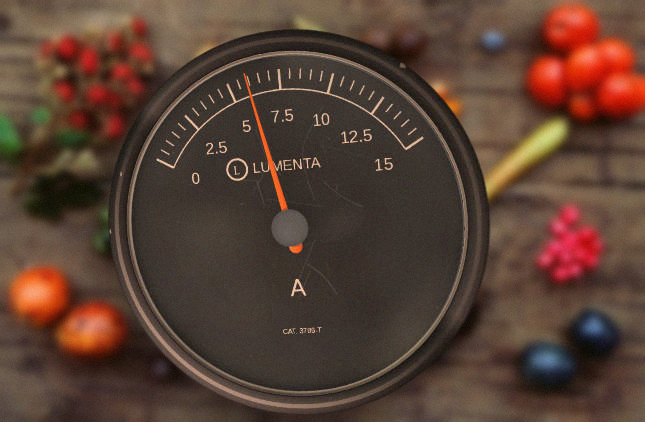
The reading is 6 A
